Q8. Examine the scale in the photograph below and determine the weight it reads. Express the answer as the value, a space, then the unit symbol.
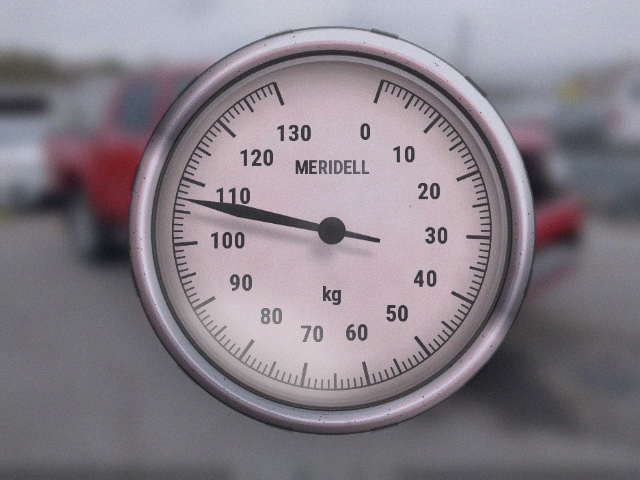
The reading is 107 kg
